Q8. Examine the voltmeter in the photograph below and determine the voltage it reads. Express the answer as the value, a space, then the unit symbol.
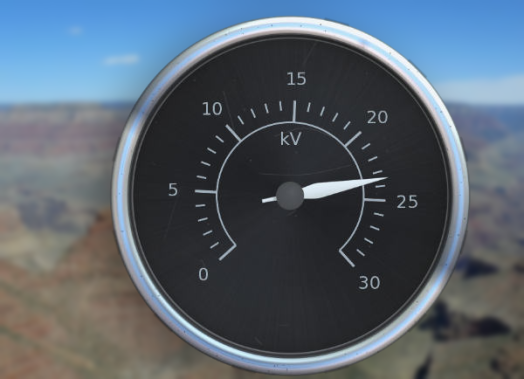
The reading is 23.5 kV
